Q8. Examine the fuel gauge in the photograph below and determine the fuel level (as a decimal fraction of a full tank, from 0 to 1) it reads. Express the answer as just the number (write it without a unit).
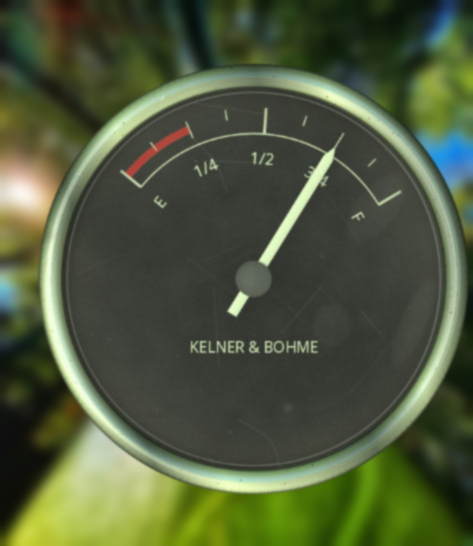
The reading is 0.75
